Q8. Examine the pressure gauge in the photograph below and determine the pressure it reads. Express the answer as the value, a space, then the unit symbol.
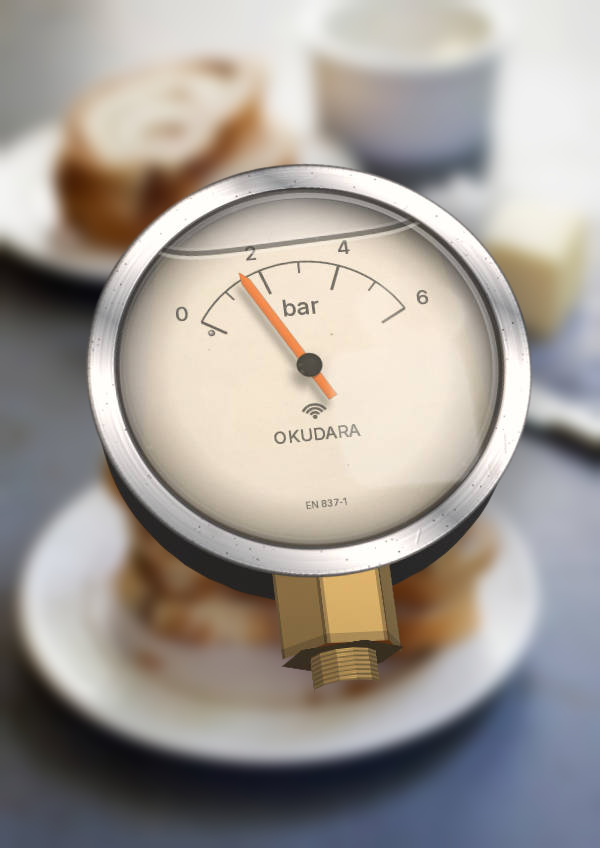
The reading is 1.5 bar
